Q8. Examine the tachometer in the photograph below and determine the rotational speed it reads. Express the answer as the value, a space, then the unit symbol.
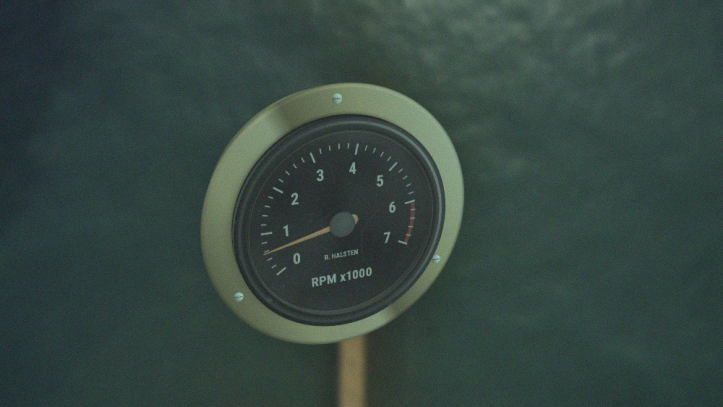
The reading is 600 rpm
